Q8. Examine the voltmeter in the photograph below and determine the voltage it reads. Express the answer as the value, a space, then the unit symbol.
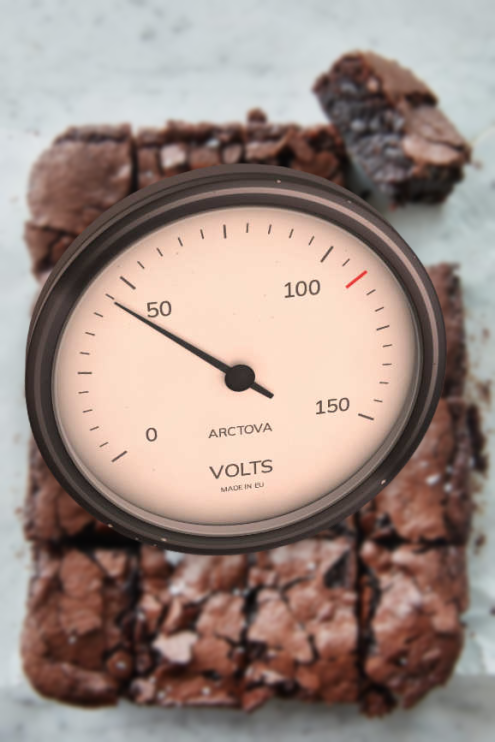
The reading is 45 V
